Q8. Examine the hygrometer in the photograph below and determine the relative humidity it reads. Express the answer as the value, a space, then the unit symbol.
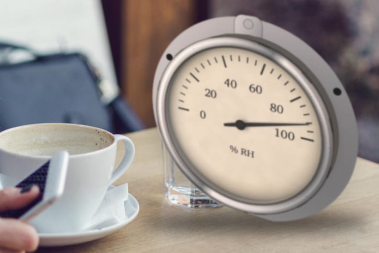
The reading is 92 %
